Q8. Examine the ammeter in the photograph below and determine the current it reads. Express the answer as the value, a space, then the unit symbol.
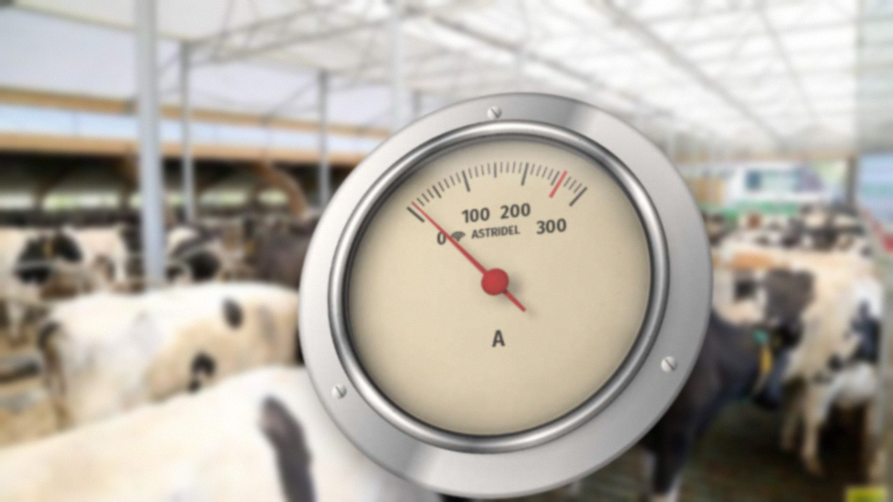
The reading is 10 A
